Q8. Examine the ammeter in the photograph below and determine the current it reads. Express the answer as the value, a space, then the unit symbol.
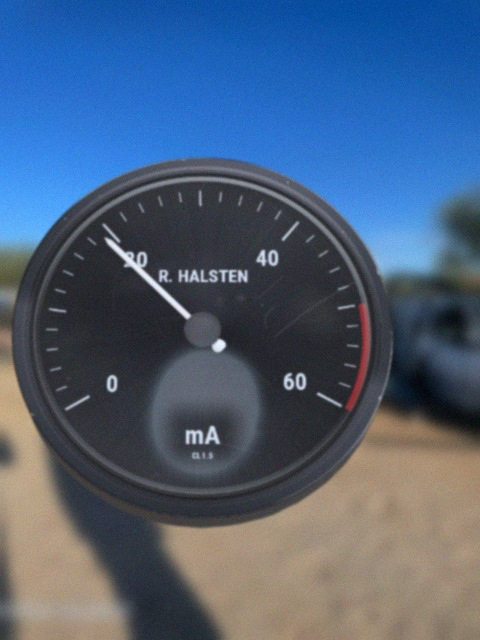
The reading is 19 mA
